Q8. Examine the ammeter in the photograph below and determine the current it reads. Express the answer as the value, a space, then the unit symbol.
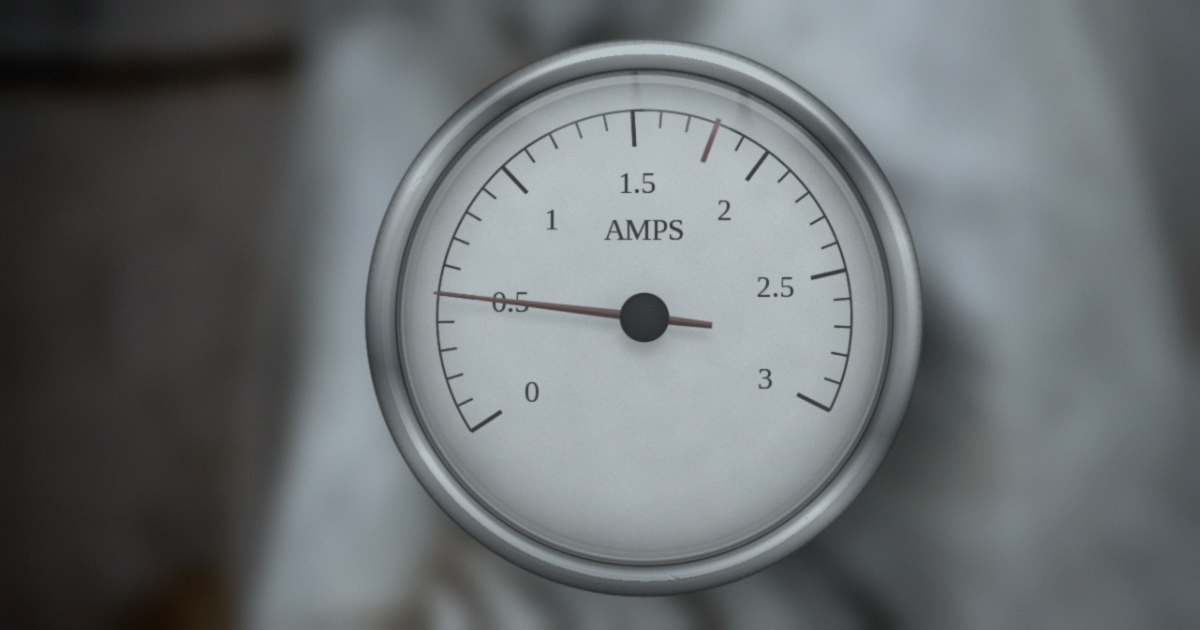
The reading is 0.5 A
